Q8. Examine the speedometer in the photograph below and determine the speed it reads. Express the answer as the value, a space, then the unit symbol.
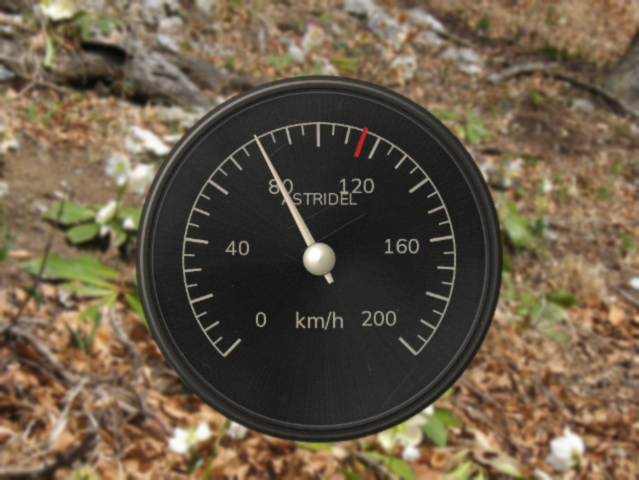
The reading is 80 km/h
